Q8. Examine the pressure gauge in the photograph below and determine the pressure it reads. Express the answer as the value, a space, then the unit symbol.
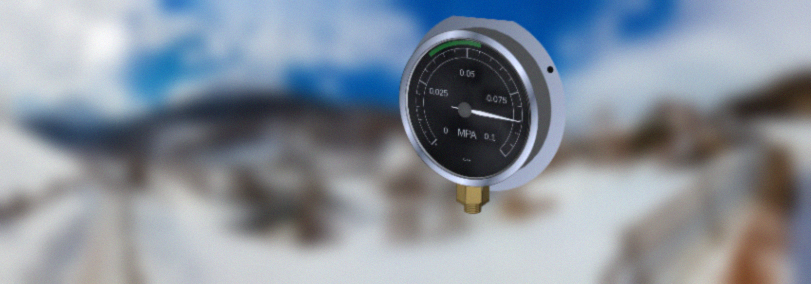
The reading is 0.085 MPa
